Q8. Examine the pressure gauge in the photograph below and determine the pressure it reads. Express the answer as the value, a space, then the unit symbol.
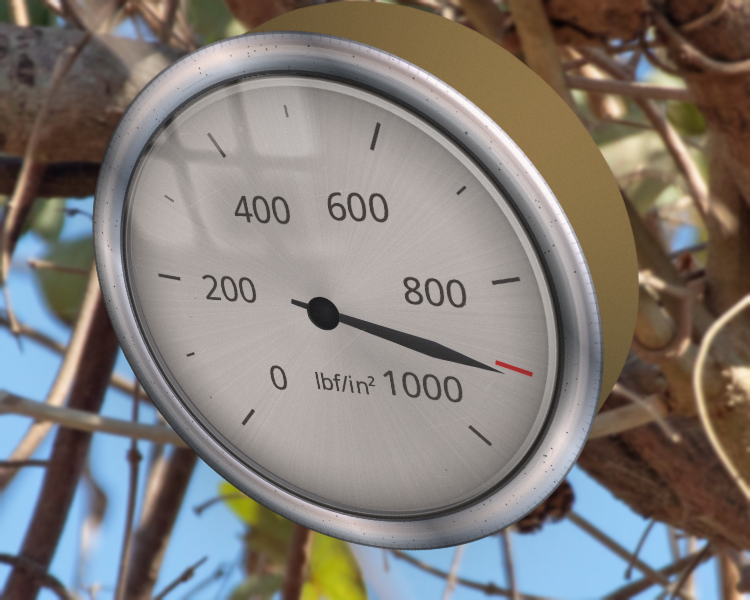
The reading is 900 psi
